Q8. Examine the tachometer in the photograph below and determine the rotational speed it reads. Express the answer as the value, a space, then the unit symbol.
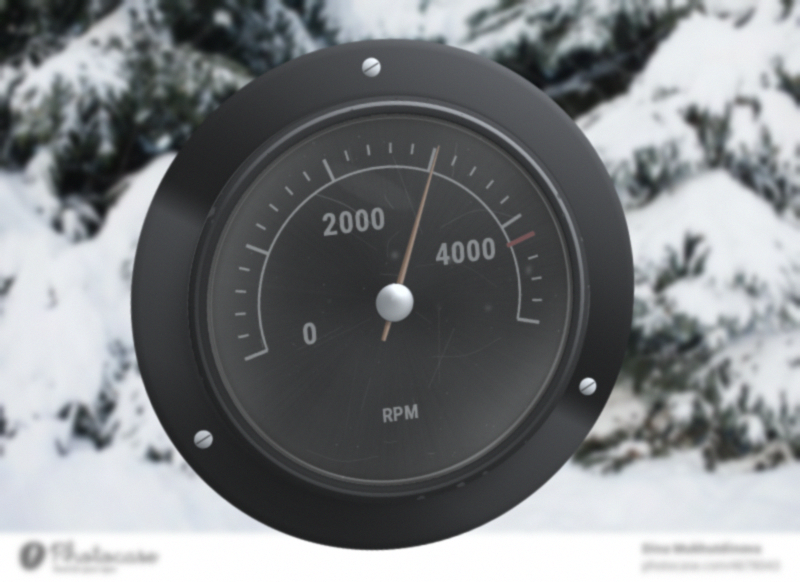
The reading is 3000 rpm
